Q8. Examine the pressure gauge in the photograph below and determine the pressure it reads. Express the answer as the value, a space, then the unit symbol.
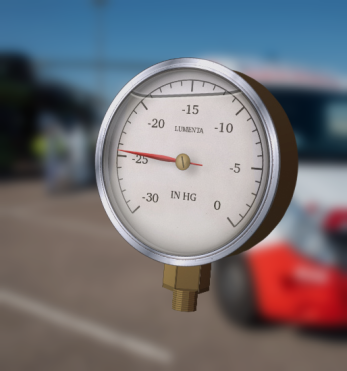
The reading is -24.5 inHg
